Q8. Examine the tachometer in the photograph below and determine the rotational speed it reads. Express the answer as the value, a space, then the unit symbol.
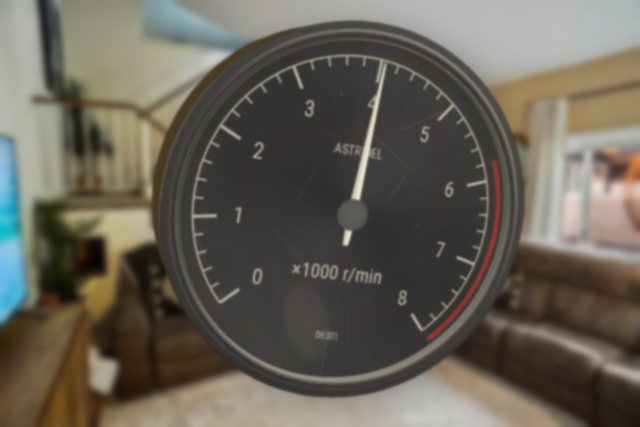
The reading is 4000 rpm
